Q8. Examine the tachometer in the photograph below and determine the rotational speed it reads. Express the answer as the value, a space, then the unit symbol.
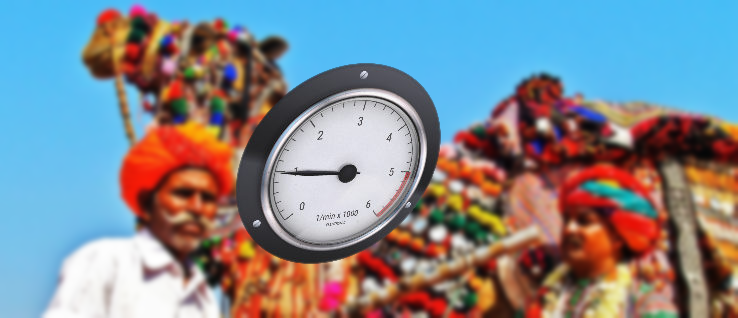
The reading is 1000 rpm
